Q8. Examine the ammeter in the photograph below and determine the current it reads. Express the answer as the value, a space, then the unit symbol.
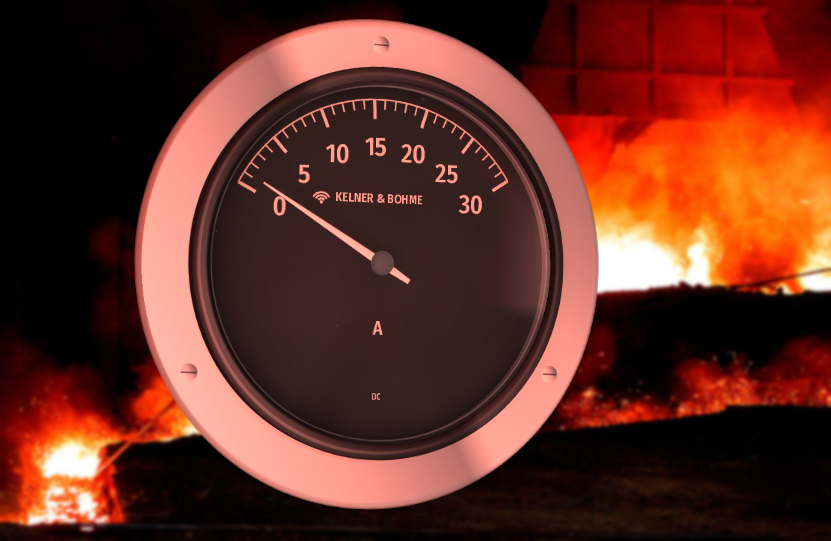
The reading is 1 A
